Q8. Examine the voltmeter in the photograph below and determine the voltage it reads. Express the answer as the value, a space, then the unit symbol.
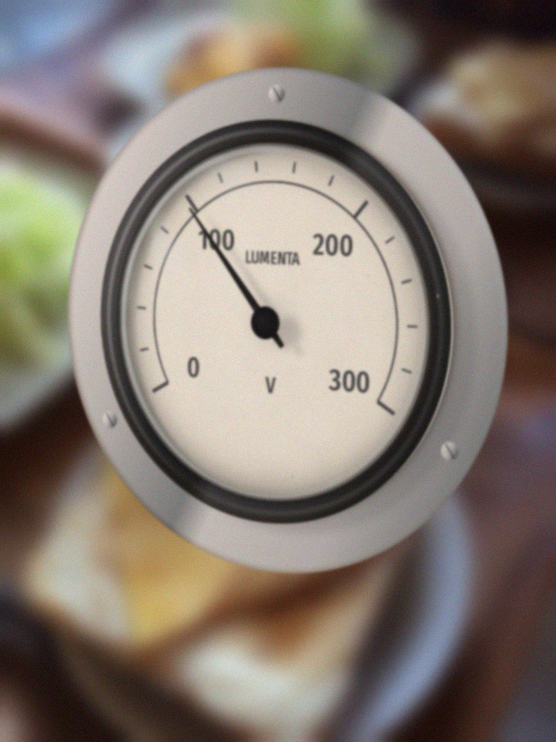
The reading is 100 V
